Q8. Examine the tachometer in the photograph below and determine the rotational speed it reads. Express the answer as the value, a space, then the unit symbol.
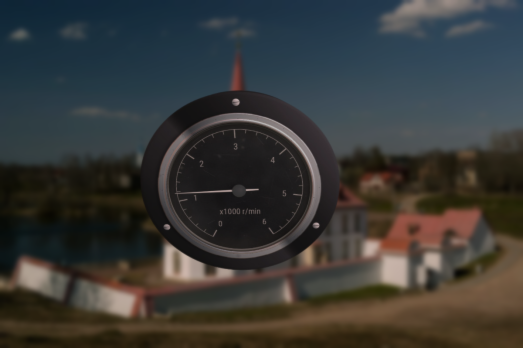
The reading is 1200 rpm
